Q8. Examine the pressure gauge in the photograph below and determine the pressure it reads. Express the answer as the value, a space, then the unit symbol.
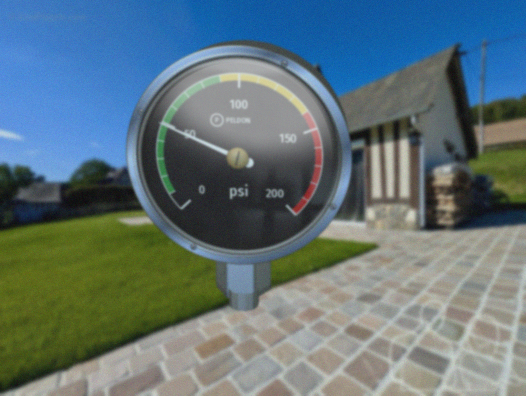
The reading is 50 psi
